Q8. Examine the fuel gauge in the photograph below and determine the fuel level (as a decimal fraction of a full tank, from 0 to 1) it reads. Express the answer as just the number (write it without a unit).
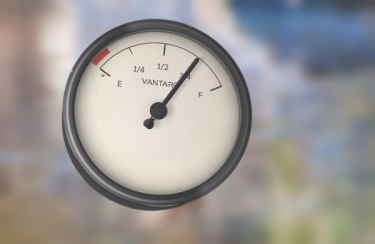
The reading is 0.75
